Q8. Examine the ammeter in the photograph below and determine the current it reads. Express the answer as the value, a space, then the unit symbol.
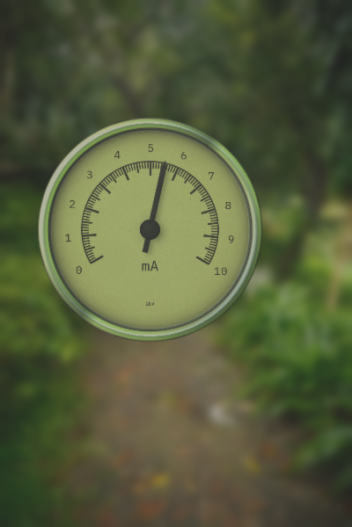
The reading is 5.5 mA
